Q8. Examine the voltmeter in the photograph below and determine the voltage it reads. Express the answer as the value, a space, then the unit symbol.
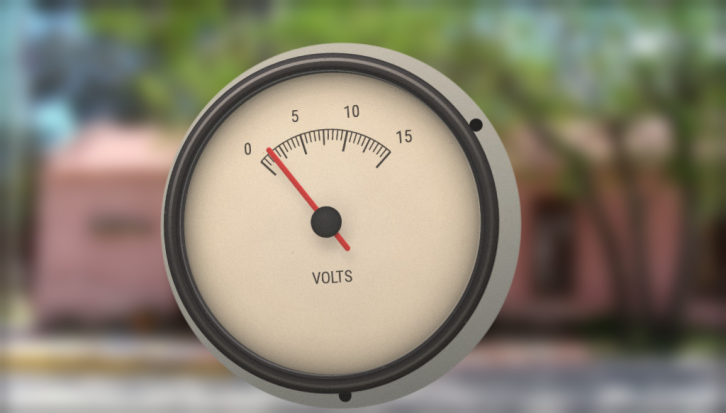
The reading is 1.5 V
